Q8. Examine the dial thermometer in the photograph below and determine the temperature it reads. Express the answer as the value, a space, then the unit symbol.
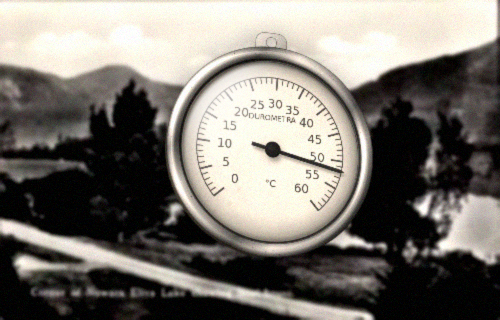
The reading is 52 °C
